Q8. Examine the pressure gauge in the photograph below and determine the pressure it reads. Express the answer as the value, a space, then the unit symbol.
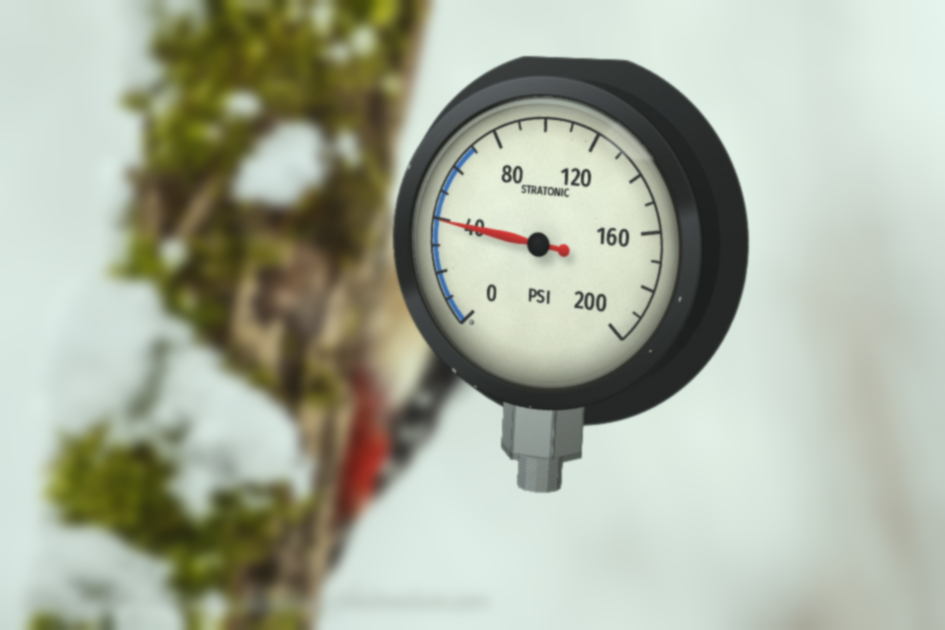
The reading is 40 psi
